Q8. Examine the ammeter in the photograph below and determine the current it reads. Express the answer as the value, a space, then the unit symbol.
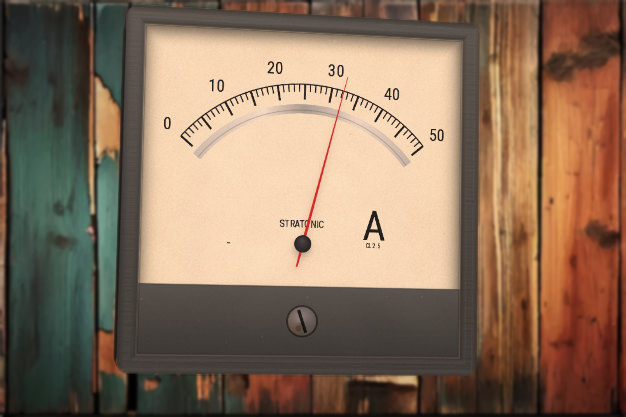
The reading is 32 A
